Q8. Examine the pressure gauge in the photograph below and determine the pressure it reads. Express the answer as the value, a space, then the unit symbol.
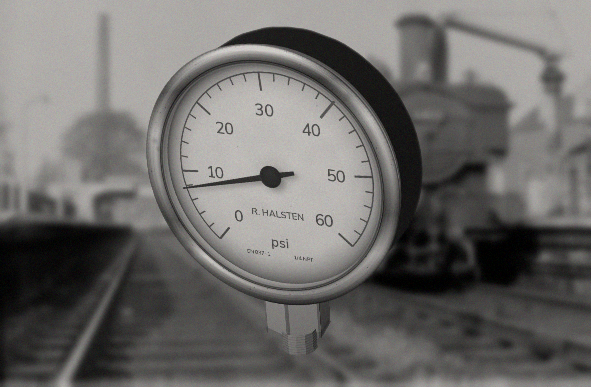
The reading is 8 psi
